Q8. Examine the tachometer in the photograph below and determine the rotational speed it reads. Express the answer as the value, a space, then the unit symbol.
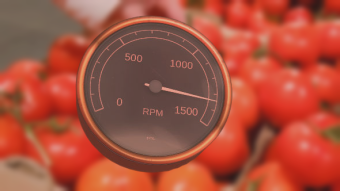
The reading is 1350 rpm
